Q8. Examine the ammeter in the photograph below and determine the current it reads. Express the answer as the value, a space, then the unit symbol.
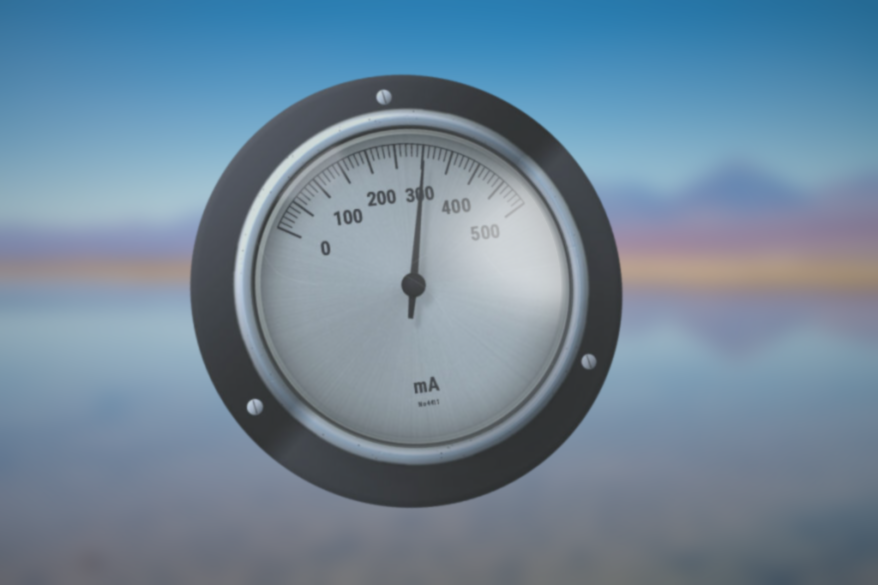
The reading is 300 mA
